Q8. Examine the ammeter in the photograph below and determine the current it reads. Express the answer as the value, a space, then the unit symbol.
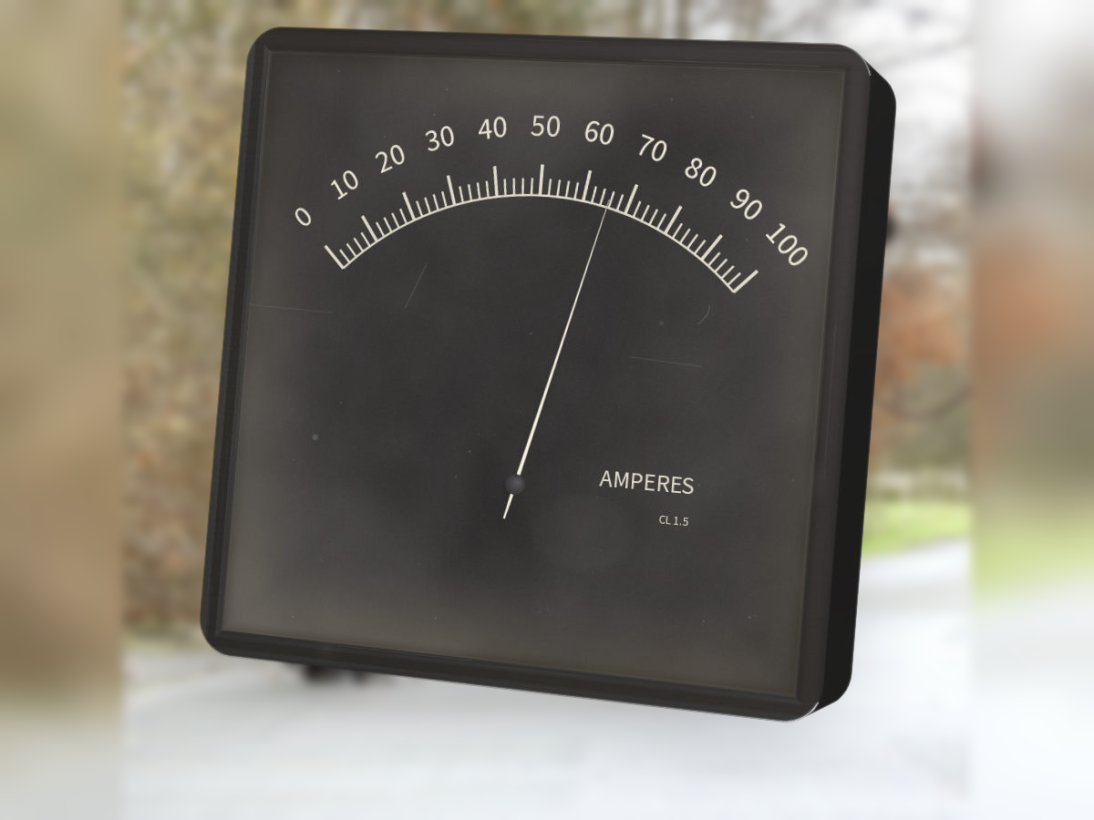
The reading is 66 A
